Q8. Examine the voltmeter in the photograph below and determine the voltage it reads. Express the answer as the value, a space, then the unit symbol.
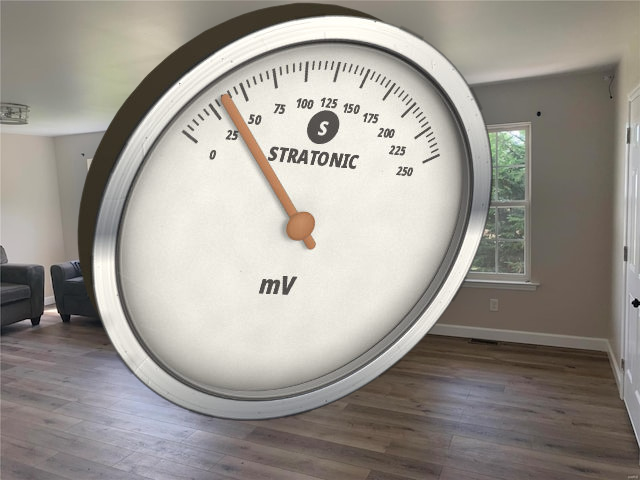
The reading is 35 mV
